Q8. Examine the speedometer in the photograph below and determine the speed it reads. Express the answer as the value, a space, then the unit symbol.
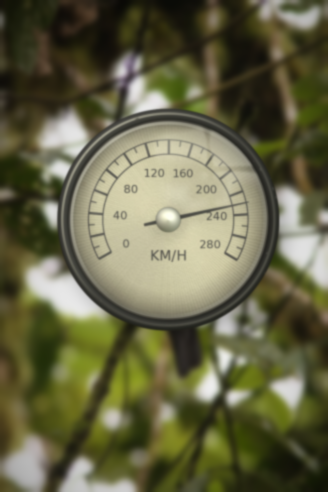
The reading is 230 km/h
